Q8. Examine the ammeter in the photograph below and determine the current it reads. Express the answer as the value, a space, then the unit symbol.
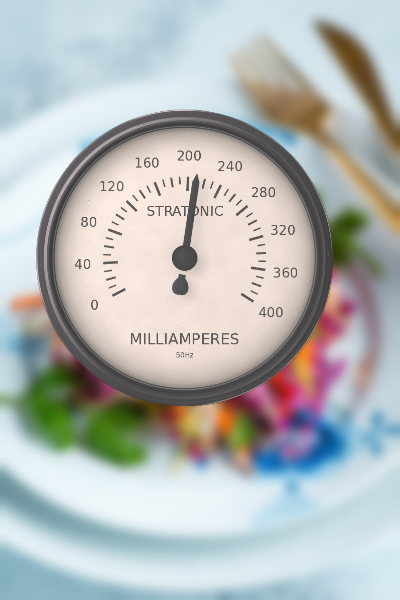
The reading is 210 mA
